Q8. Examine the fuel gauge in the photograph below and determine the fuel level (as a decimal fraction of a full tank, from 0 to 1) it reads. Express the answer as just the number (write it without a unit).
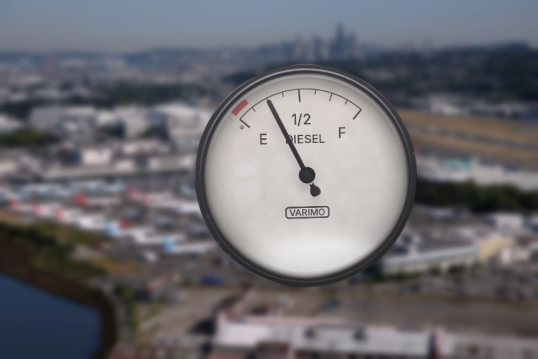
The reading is 0.25
